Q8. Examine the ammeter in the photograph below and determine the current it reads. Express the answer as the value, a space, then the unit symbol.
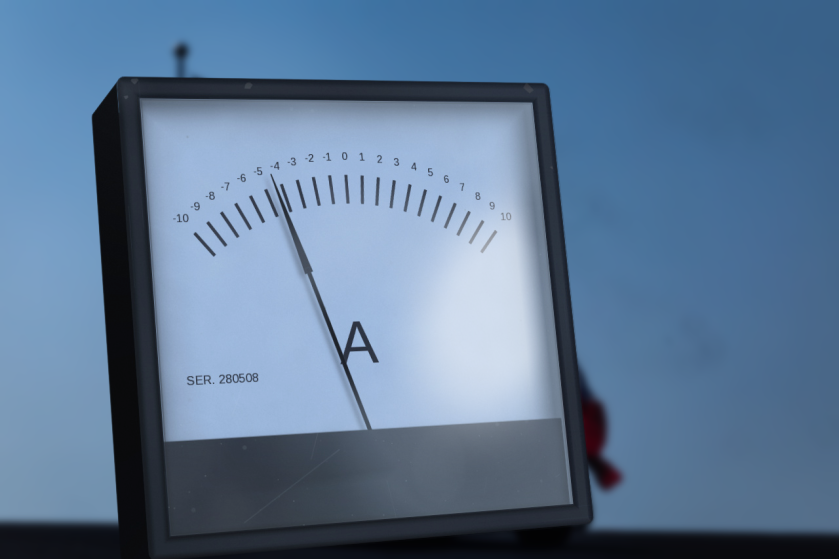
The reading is -4.5 A
